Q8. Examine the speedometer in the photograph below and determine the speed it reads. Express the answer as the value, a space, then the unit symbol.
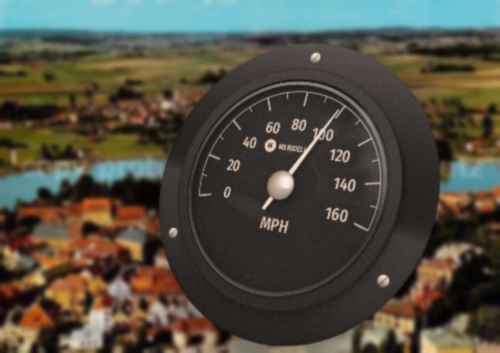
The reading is 100 mph
